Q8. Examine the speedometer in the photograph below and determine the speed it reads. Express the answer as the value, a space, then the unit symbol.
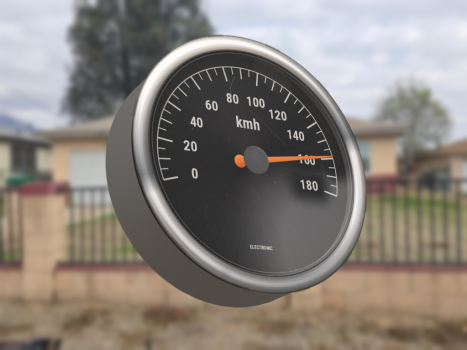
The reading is 160 km/h
